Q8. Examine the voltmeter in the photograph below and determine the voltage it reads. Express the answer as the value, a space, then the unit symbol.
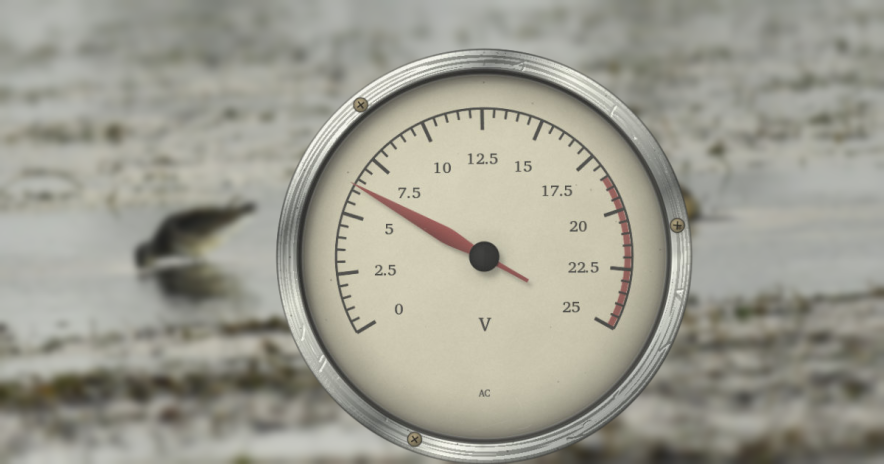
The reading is 6.25 V
